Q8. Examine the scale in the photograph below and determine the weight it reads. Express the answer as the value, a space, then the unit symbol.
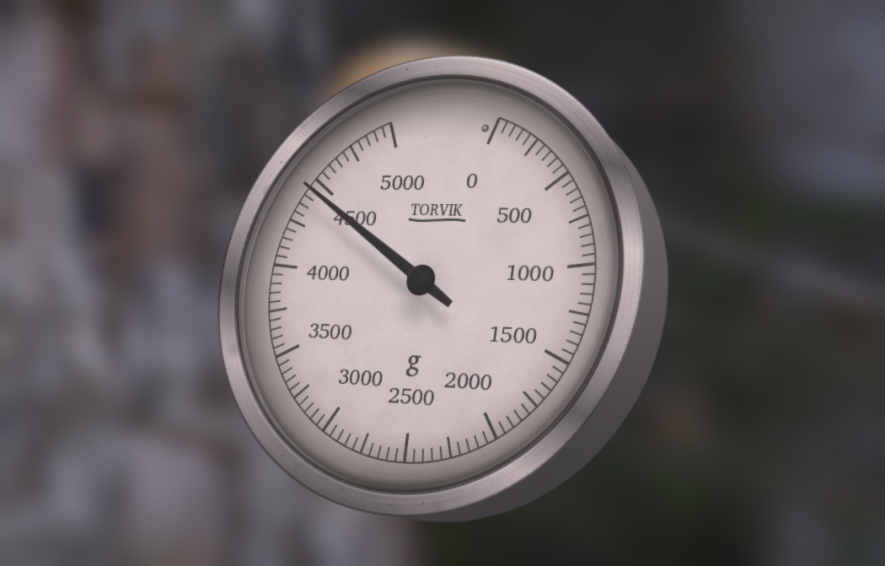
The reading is 4450 g
